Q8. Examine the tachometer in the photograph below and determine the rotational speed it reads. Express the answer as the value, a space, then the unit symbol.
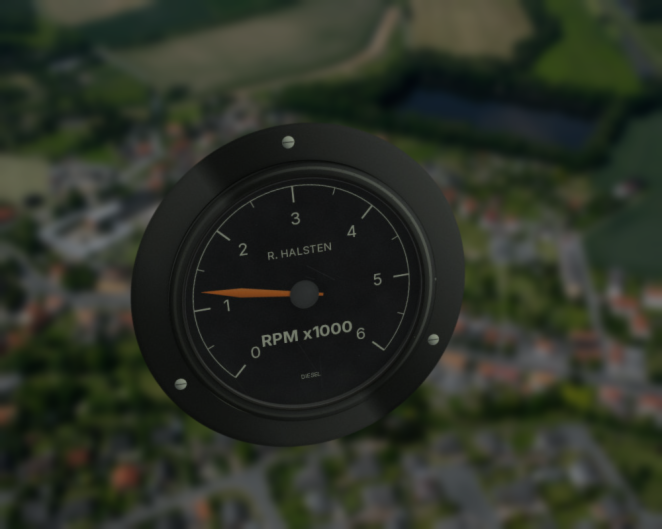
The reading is 1250 rpm
